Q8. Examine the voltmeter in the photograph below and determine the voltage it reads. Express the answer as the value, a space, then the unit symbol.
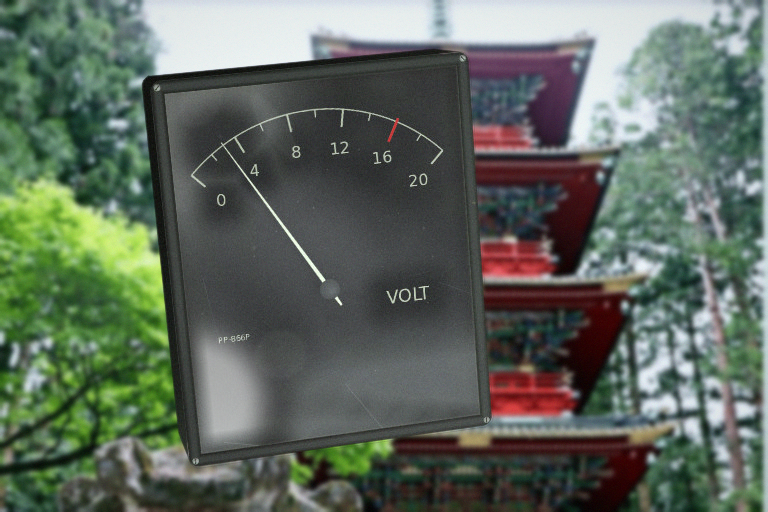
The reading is 3 V
